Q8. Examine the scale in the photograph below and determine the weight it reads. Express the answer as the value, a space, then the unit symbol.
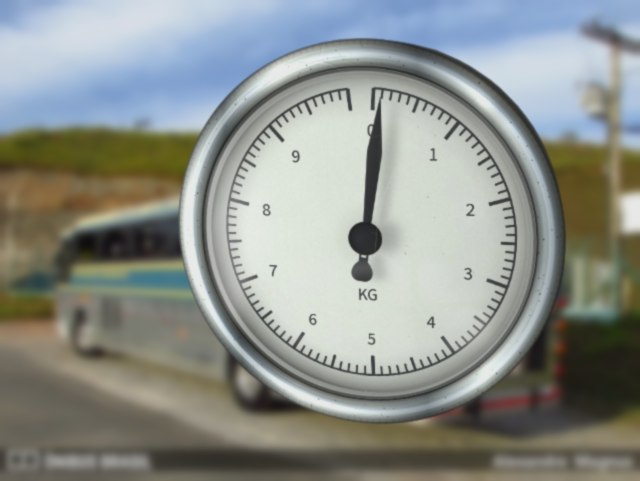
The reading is 0.1 kg
